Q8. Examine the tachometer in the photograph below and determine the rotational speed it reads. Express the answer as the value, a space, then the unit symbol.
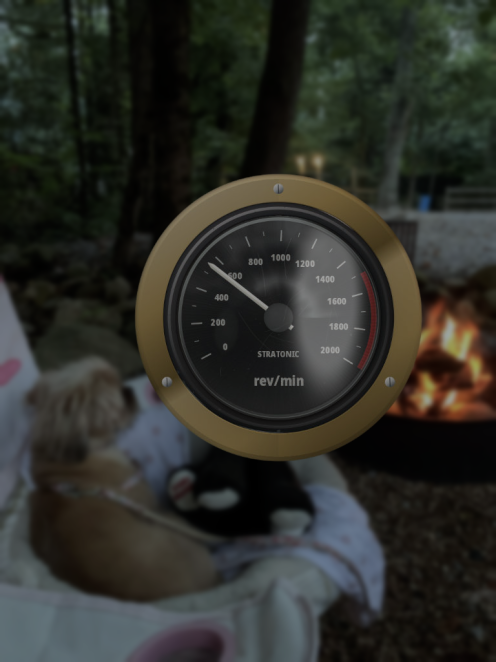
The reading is 550 rpm
